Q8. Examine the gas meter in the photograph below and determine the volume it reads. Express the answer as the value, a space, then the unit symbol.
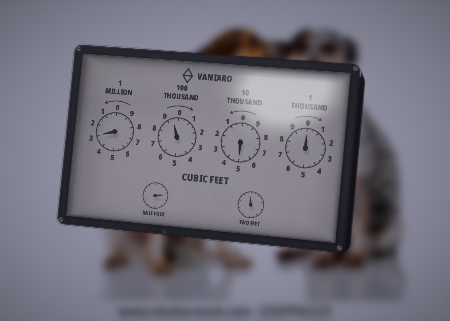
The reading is 295000 ft³
